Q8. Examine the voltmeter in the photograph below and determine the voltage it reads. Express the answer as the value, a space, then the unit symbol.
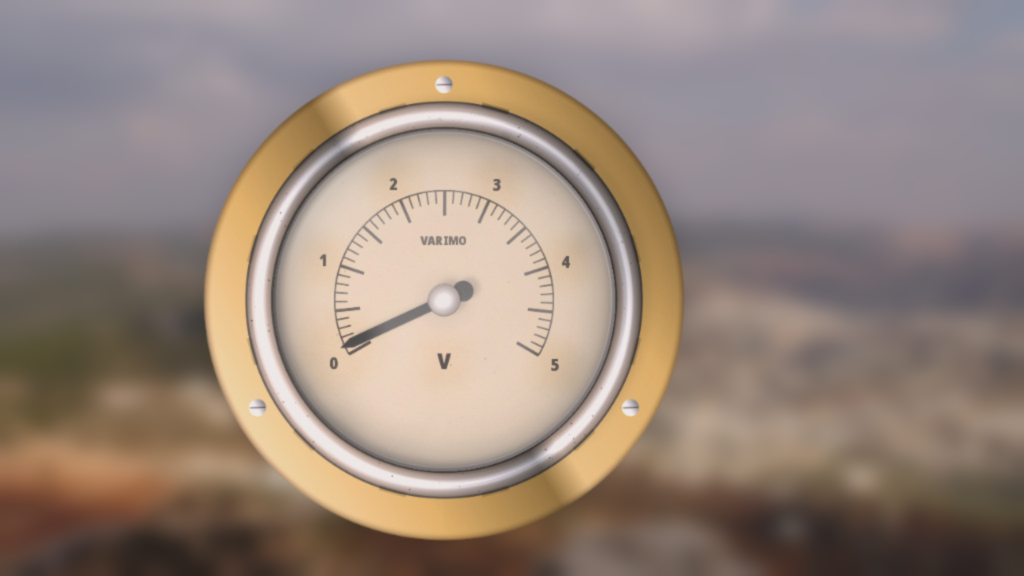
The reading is 0.1 V
